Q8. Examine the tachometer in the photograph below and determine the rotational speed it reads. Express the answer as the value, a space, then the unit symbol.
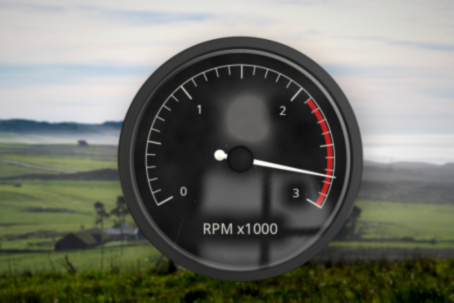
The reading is 2750 rpm
